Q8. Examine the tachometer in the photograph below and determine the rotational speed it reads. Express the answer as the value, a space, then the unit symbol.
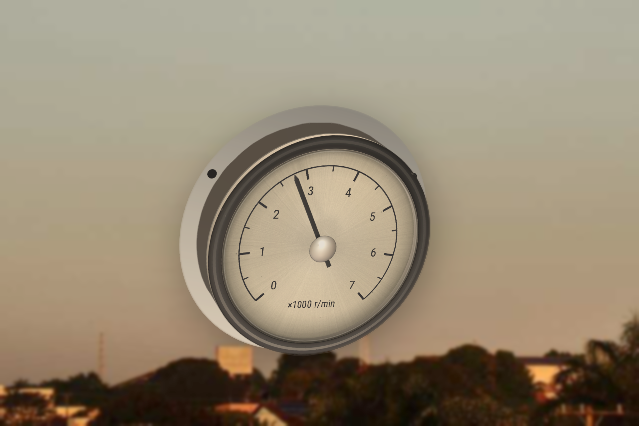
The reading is 2750 rpm
